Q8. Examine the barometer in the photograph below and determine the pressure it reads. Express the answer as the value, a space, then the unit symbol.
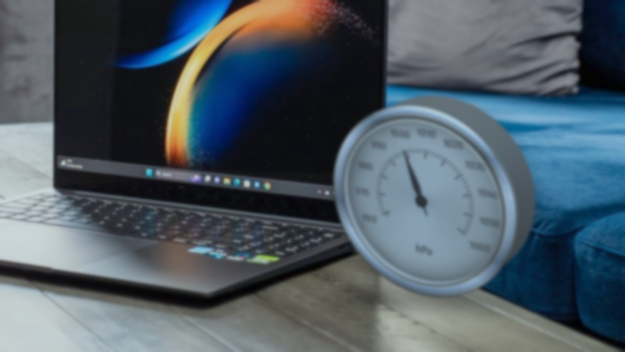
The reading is 1000 hPa
